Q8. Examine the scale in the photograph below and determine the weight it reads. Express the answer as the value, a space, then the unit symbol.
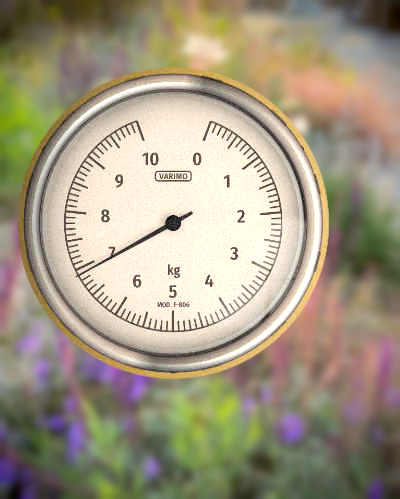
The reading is 6.9 kg
